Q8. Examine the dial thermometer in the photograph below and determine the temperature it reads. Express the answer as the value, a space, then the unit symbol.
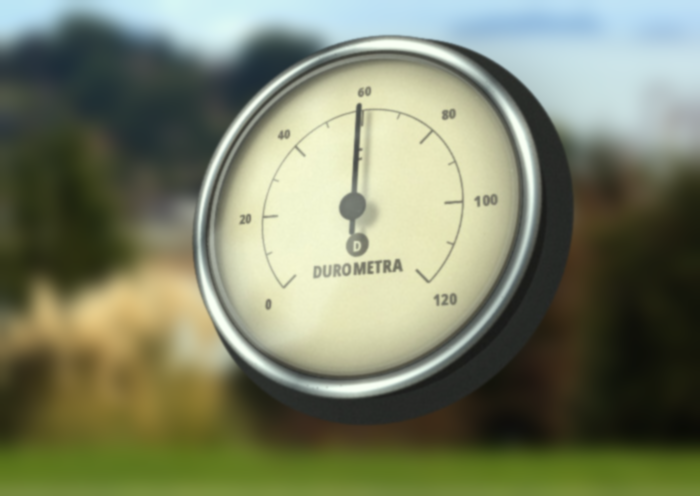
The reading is 60 °C
